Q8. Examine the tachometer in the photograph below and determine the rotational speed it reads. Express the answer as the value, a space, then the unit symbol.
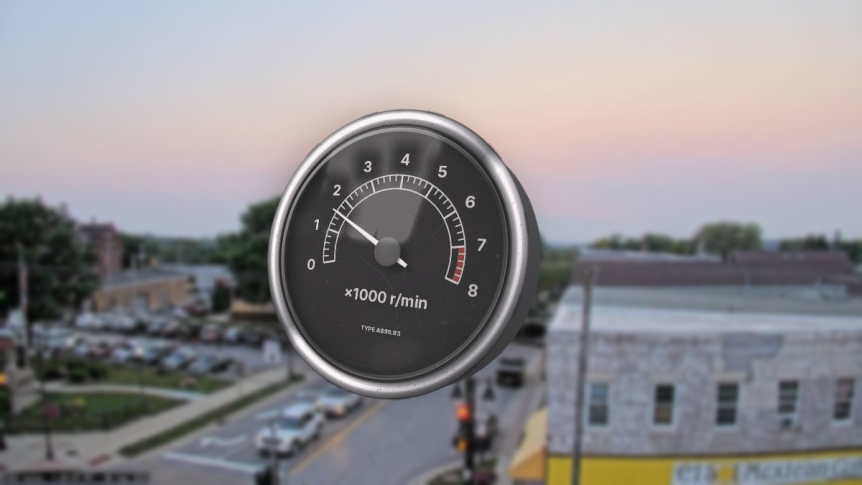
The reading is 1600 rpm
